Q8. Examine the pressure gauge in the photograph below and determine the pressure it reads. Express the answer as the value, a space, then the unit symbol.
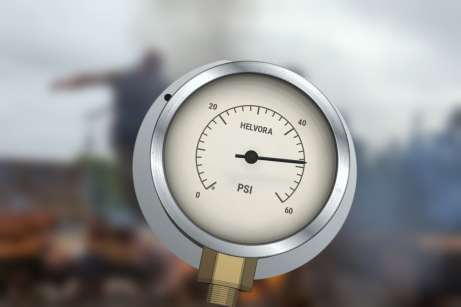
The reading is 49 psi
